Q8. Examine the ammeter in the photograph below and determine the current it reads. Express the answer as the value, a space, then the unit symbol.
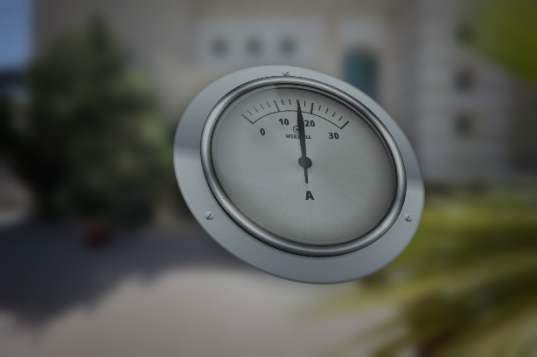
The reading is 16 A
